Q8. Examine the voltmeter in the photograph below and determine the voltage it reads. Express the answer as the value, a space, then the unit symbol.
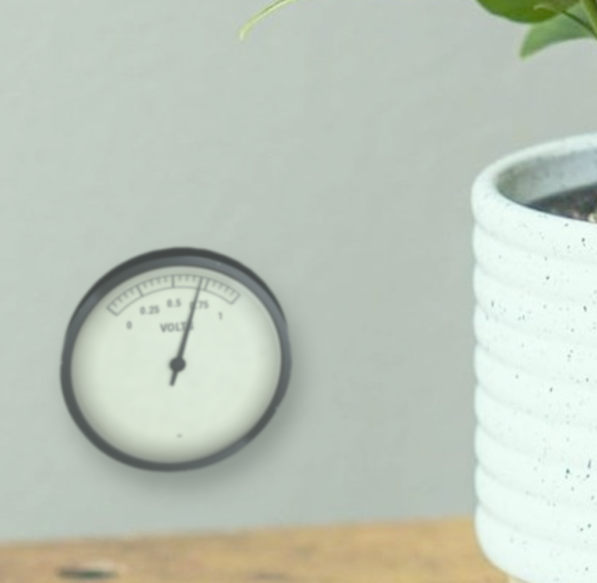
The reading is 0.7 V
